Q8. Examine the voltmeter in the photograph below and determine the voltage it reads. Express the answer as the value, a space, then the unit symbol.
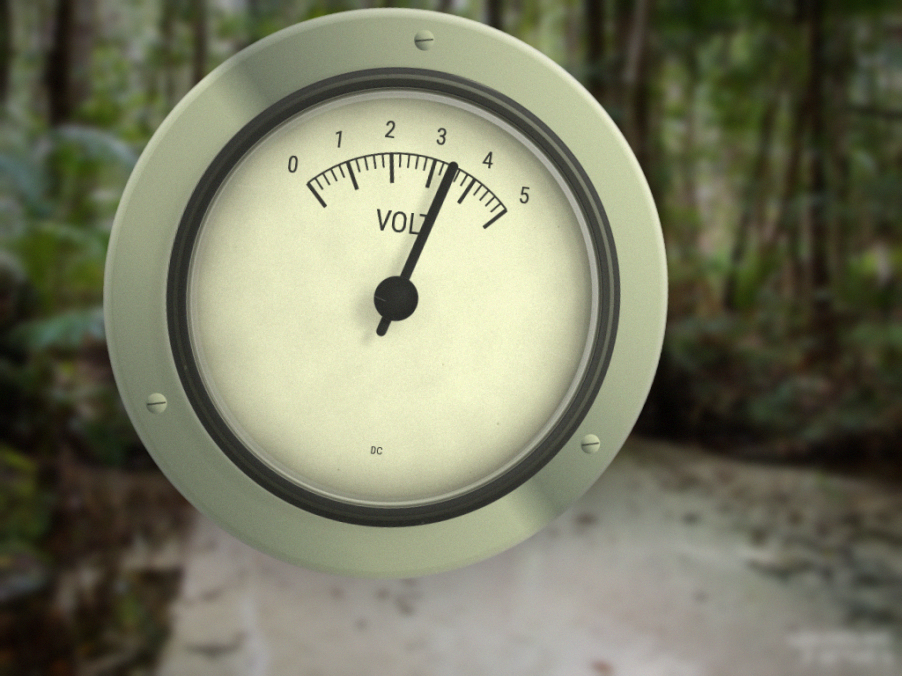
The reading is 3.4 V
